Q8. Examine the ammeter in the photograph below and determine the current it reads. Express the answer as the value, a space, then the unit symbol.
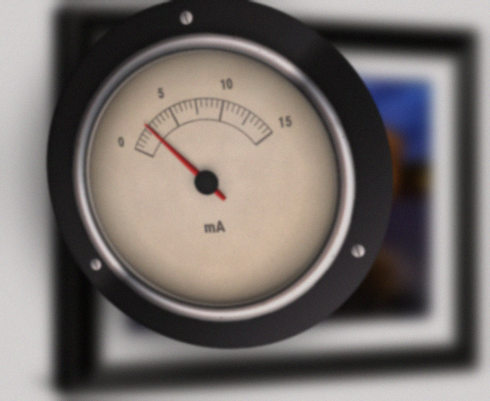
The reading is 2.5 mA
